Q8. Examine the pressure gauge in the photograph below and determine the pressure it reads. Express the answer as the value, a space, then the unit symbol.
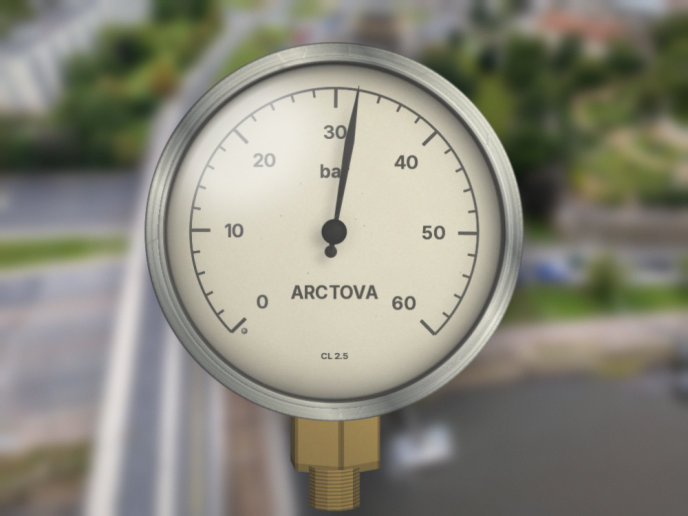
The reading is 32 bar
